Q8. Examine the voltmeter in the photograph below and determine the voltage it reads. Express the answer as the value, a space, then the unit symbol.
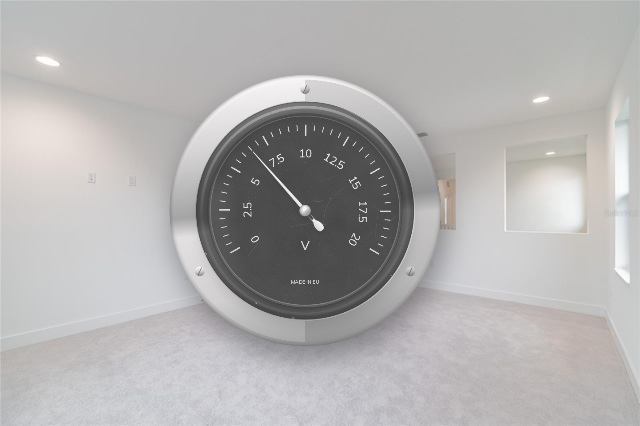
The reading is 6.5 V
